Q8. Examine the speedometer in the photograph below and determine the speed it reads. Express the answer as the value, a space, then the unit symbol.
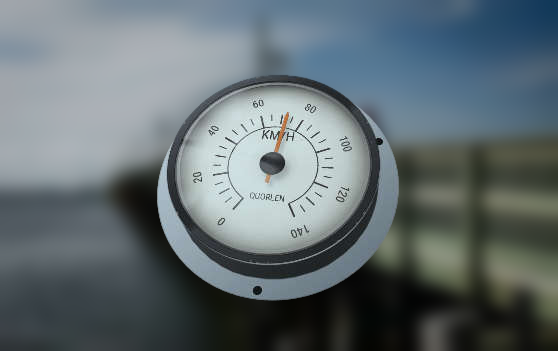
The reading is 72.5 km/h
